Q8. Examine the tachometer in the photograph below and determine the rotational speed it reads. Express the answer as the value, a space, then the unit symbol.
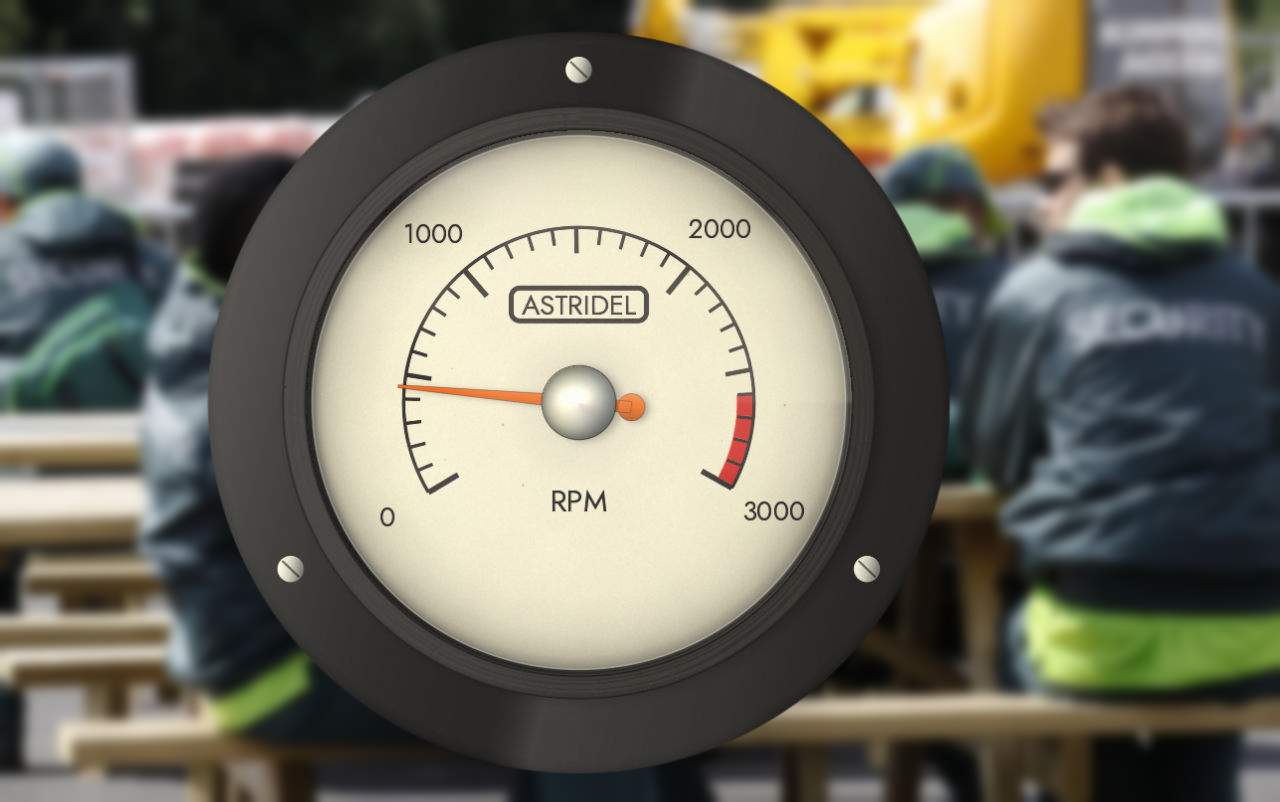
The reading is 450 rpm
